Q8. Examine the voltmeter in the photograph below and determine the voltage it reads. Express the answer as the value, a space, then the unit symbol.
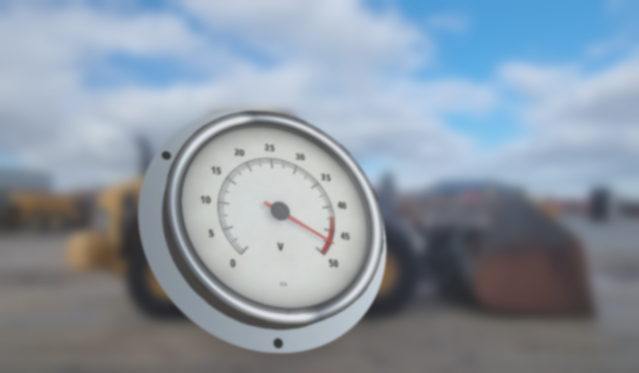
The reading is 47.5 V
